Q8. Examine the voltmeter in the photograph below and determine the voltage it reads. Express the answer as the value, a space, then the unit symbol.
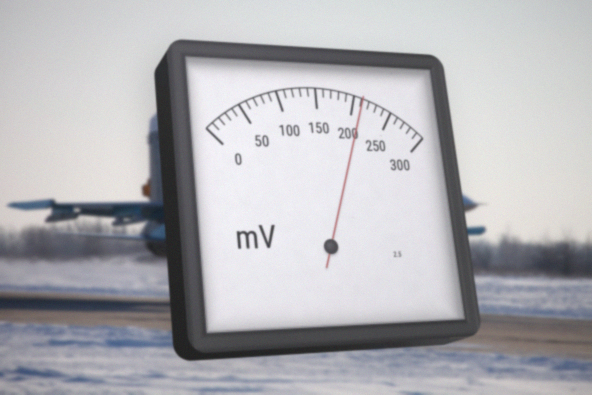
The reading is 210 mV
